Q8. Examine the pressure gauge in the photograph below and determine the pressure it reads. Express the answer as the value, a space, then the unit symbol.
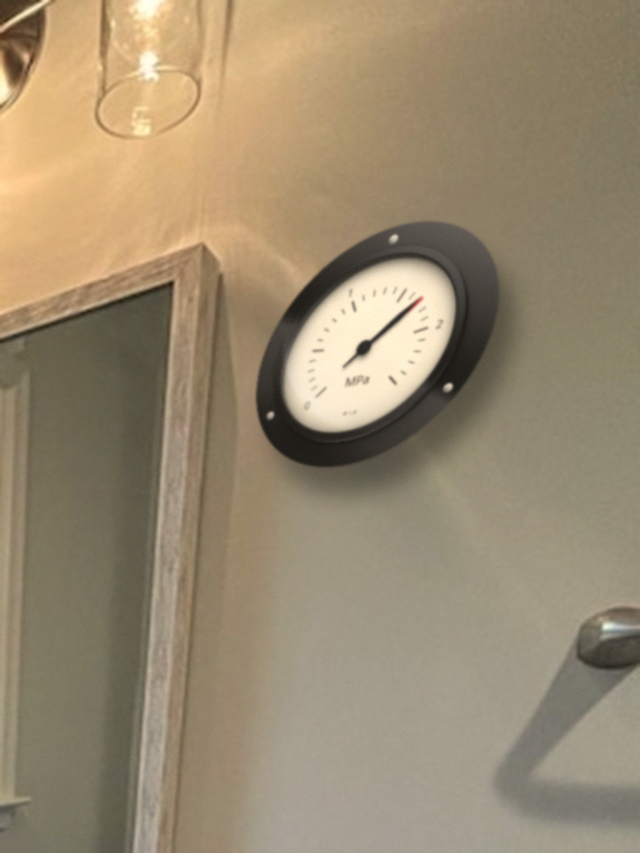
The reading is 1.7 MPa
